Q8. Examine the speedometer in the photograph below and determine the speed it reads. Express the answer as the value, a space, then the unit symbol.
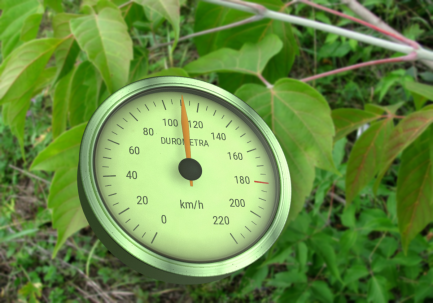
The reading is 110 km/h
